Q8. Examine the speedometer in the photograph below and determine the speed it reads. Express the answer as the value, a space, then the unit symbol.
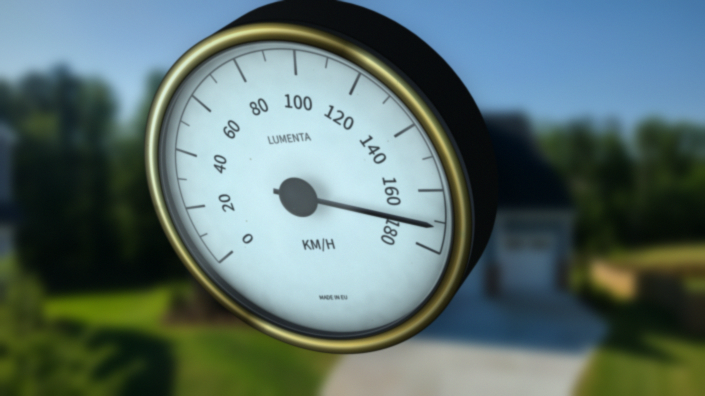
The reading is 170 km/h
